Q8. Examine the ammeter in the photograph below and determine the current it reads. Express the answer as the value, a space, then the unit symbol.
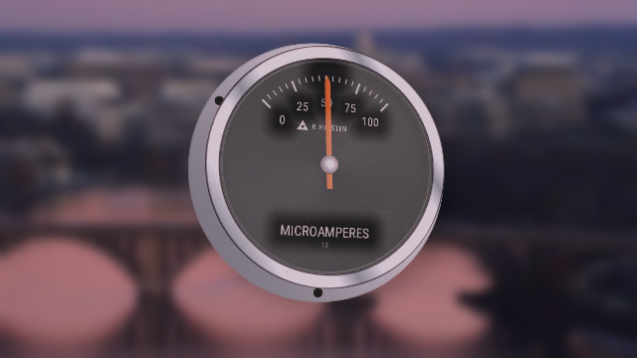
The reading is 50 µA
